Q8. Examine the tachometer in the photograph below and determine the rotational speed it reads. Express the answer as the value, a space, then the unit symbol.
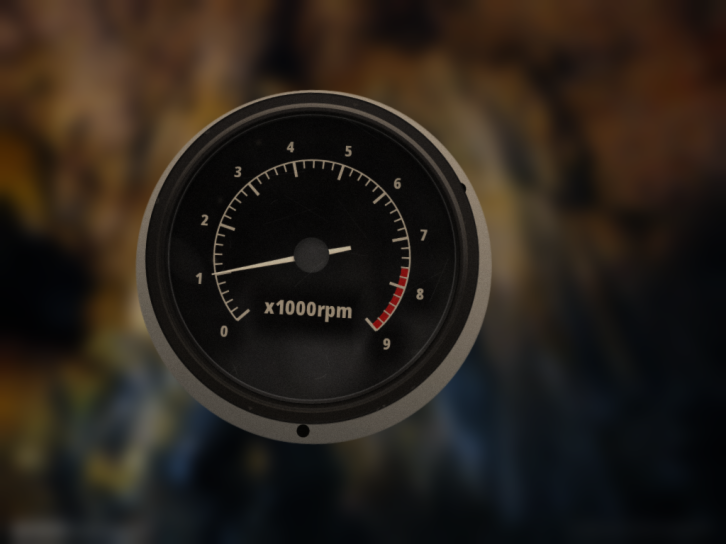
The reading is 1000 rpm
